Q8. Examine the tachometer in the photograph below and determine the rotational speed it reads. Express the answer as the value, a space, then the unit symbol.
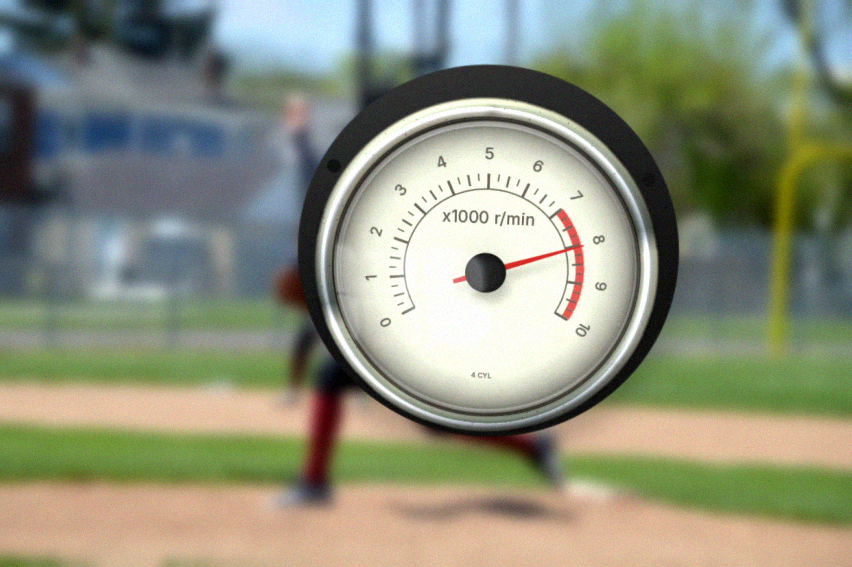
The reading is 8000 rpm
